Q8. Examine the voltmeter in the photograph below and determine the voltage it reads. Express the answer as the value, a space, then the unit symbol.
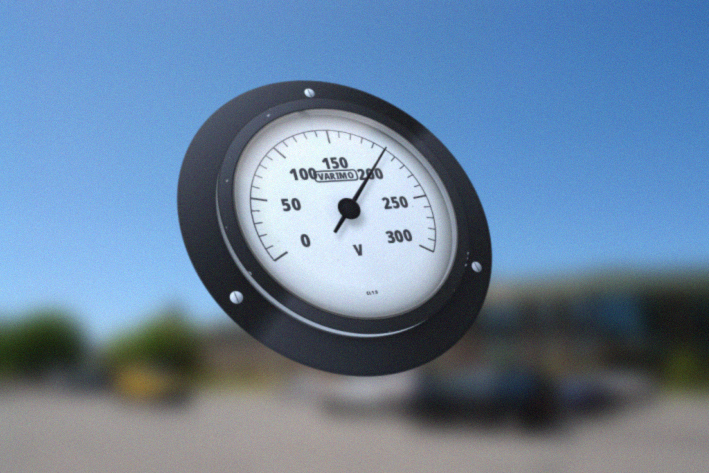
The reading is 200 V
